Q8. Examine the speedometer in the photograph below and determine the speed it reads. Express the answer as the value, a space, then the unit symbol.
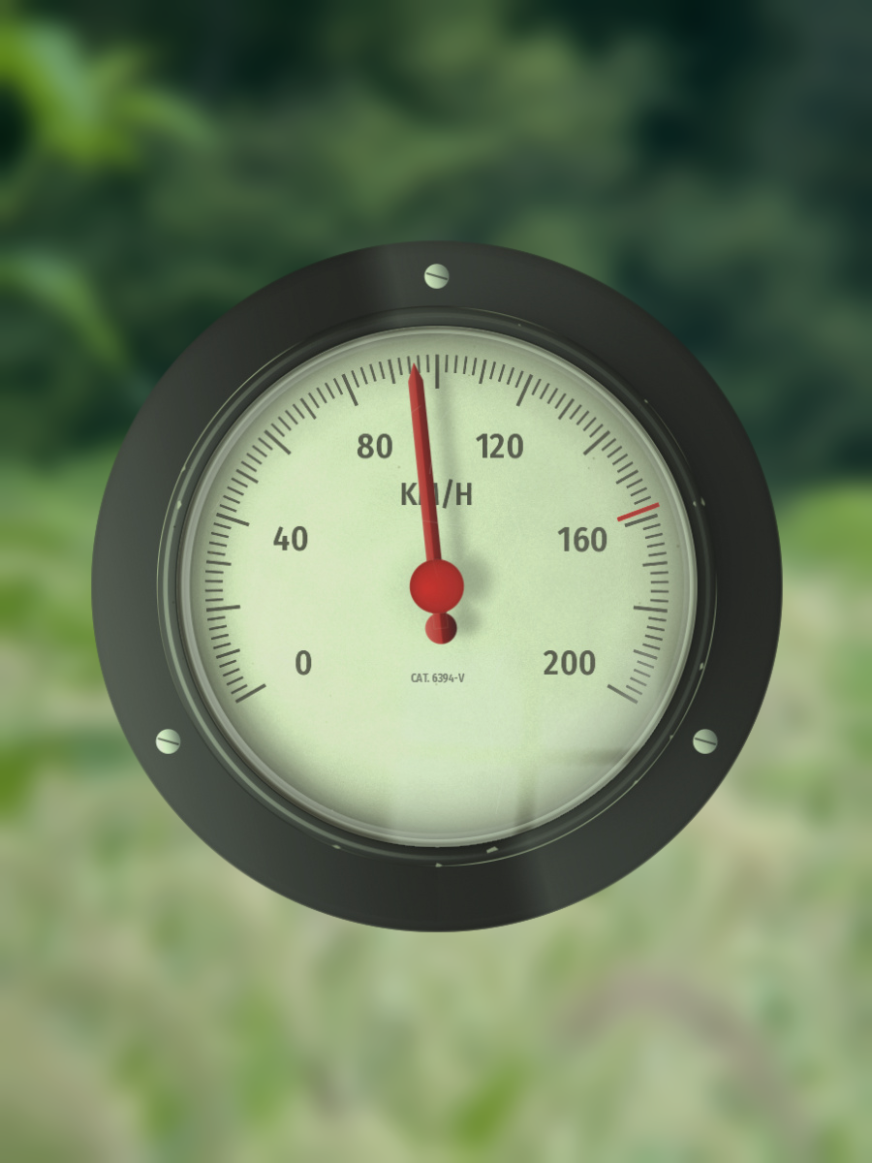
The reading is 95 km/h
